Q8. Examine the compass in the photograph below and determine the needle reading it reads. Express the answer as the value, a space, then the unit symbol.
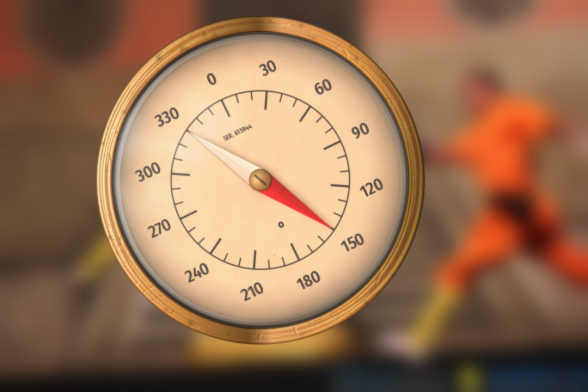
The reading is 150 °
